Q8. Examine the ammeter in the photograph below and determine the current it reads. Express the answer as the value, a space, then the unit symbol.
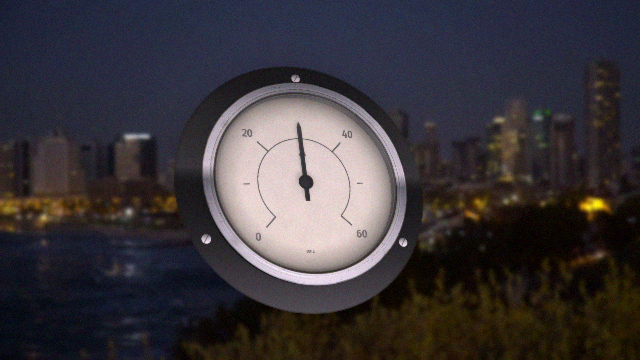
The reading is 30 A
